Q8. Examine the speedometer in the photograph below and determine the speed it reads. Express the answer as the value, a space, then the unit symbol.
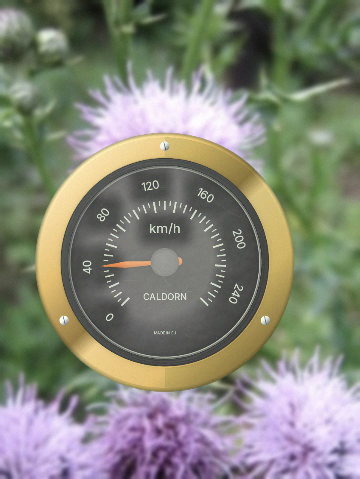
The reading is 40 km/h
